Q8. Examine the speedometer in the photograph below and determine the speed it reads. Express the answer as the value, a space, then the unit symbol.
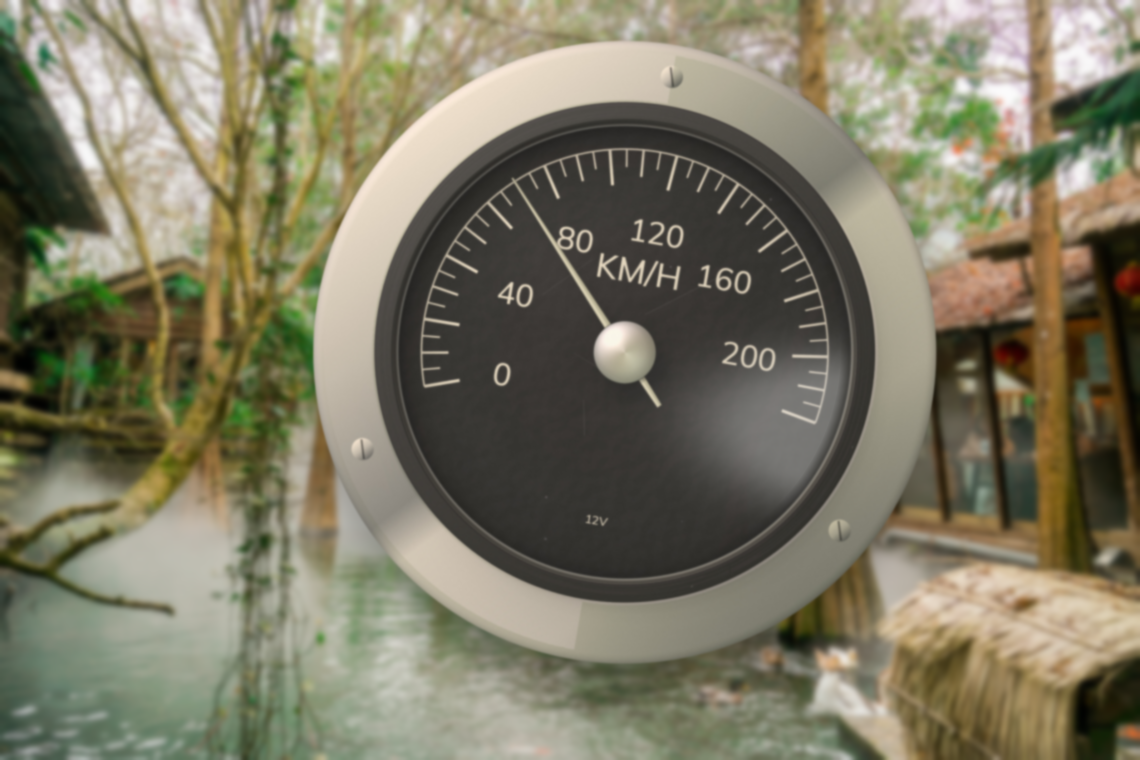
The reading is 70 km/h
